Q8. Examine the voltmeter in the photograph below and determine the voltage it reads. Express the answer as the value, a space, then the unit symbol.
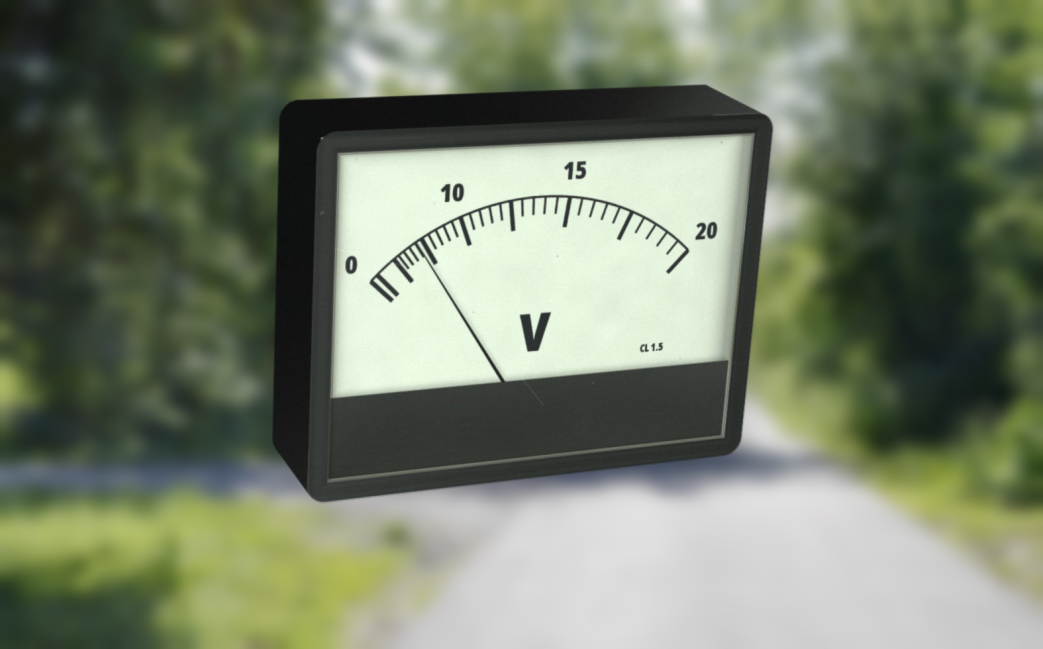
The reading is 7 V
